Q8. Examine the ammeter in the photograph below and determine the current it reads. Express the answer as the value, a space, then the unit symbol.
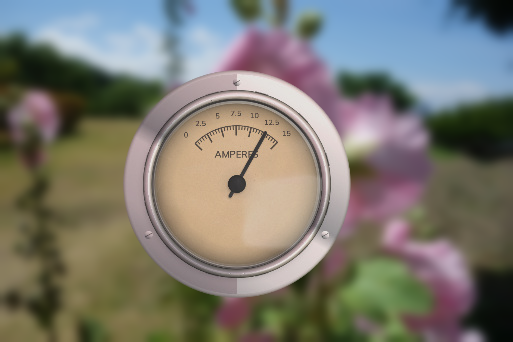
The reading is 12.5 A
